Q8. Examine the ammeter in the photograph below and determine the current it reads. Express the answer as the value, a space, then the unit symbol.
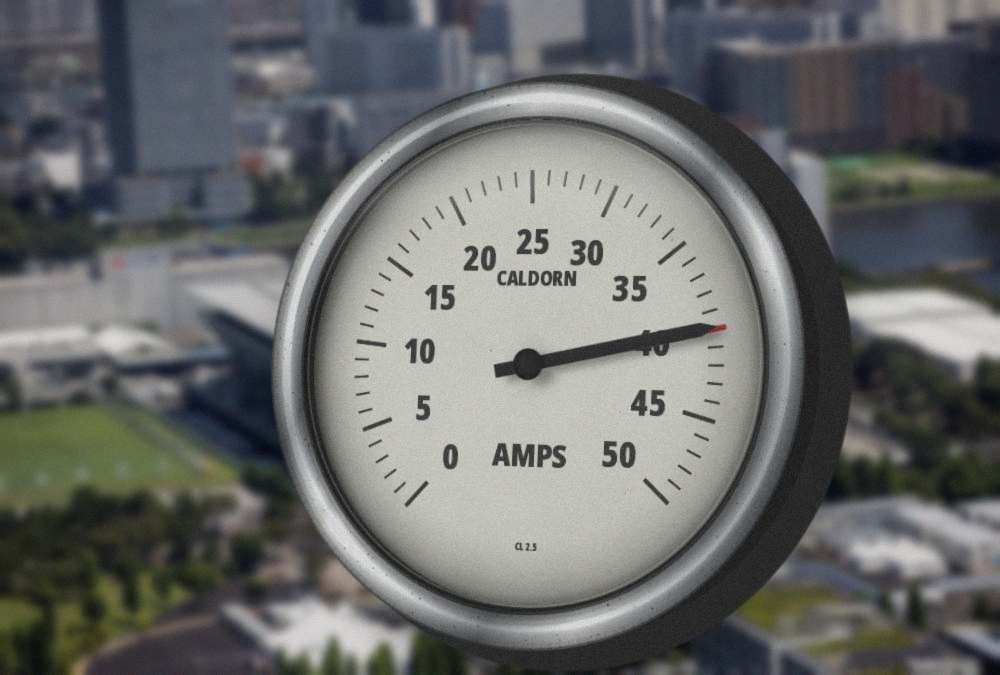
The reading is 40 A
